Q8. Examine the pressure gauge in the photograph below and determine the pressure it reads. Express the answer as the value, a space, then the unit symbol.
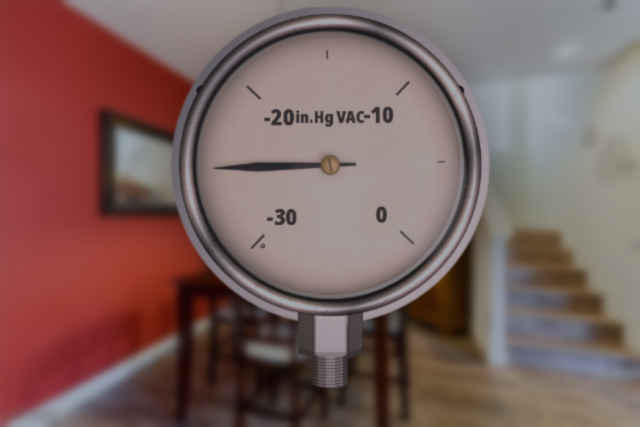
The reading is -25 inHg
